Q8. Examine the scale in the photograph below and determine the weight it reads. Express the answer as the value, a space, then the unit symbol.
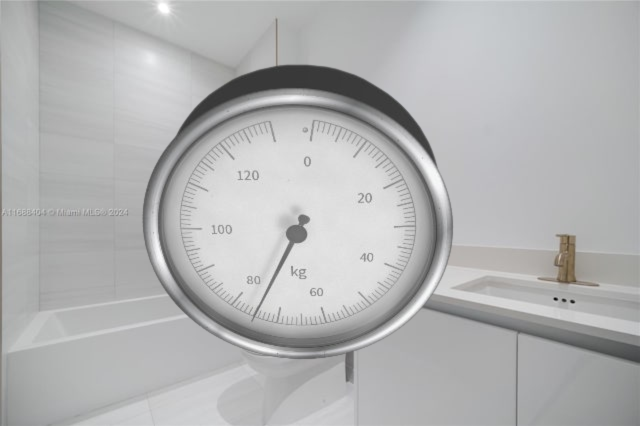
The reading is 75 kg
